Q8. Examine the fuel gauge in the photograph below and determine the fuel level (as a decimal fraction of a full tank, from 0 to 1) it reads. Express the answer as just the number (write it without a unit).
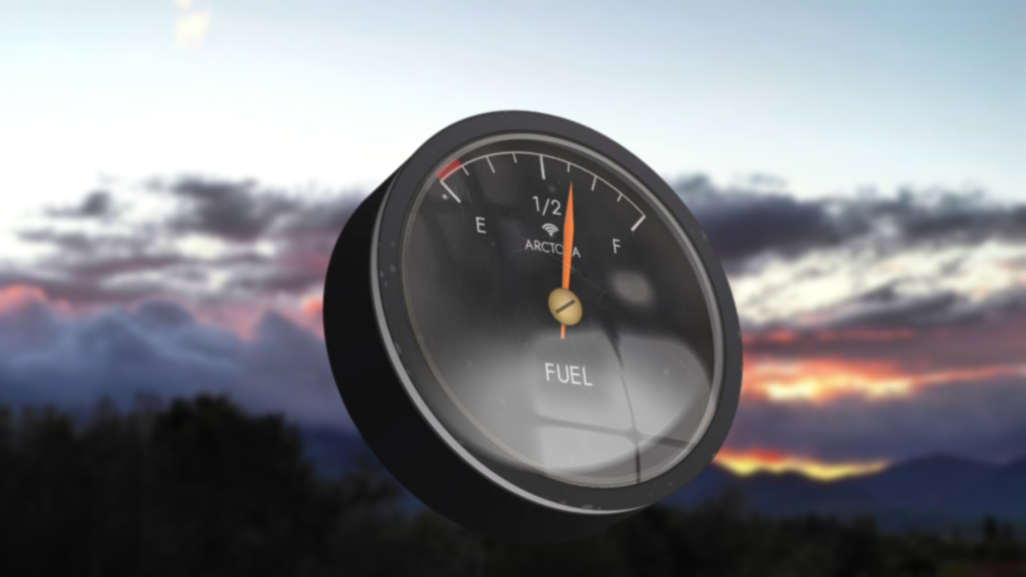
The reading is 0.625
